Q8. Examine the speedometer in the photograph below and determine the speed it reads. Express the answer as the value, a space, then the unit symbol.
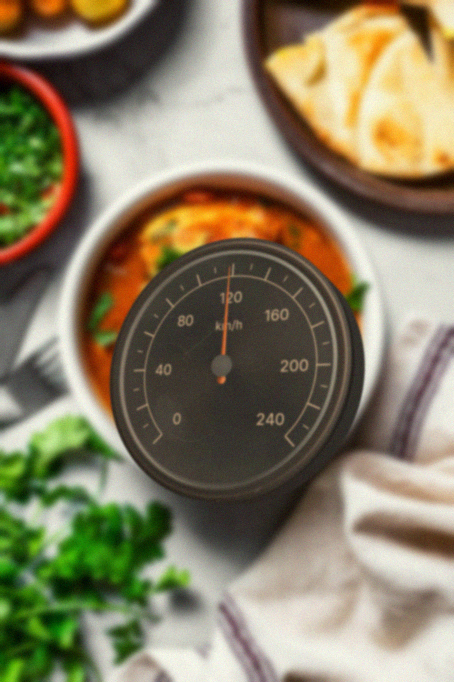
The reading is 120 km/h
